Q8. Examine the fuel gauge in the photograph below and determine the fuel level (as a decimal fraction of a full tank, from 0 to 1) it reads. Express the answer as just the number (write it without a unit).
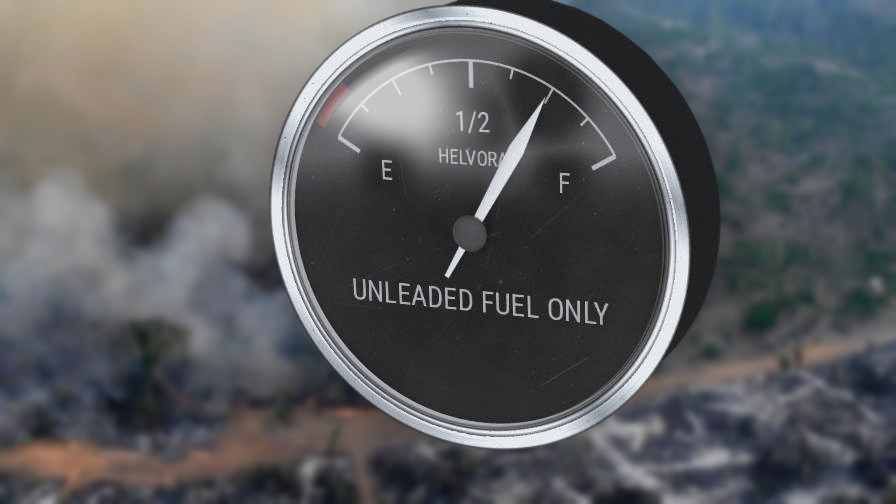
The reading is 0.75
